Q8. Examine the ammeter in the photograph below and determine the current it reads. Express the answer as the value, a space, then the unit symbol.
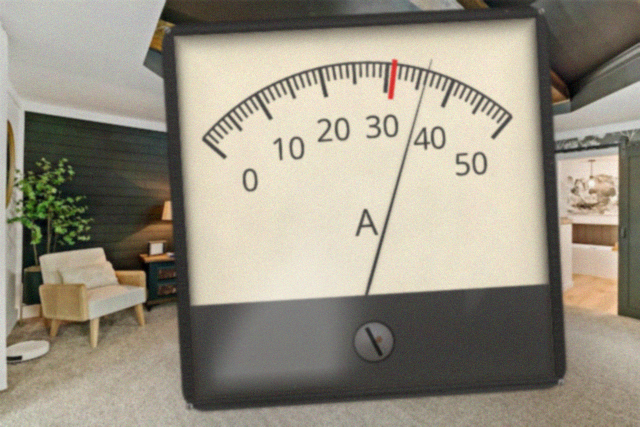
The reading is 36 A
